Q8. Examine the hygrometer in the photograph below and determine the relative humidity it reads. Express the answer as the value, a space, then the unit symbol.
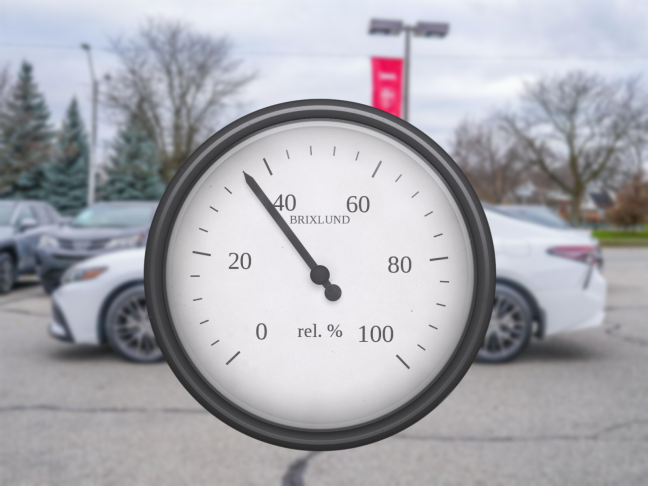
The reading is 36 %
